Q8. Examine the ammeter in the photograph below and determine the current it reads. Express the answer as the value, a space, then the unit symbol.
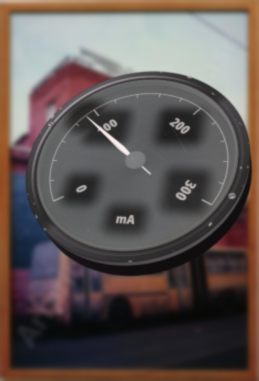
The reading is 90 mA
